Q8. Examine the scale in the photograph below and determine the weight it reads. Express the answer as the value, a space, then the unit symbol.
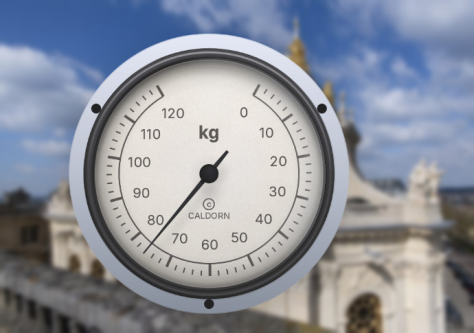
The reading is 76 kg
